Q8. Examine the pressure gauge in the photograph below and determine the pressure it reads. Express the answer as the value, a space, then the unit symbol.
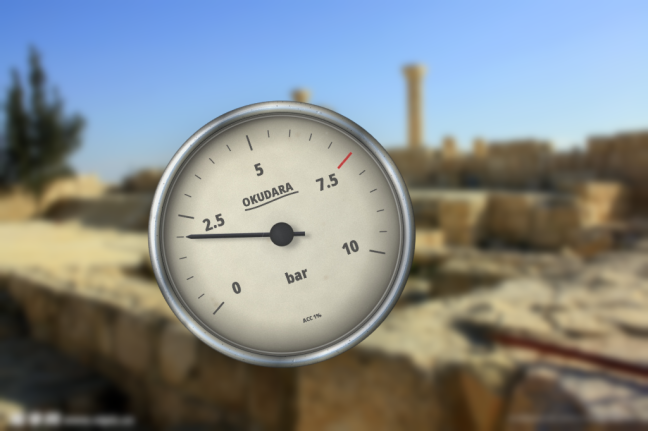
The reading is 2 bar
